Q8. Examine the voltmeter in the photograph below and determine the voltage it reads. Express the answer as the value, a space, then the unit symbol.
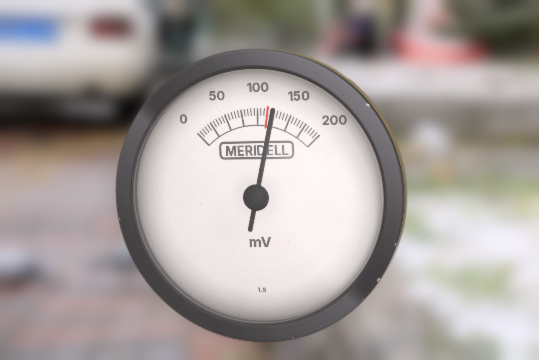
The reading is 125 mV
